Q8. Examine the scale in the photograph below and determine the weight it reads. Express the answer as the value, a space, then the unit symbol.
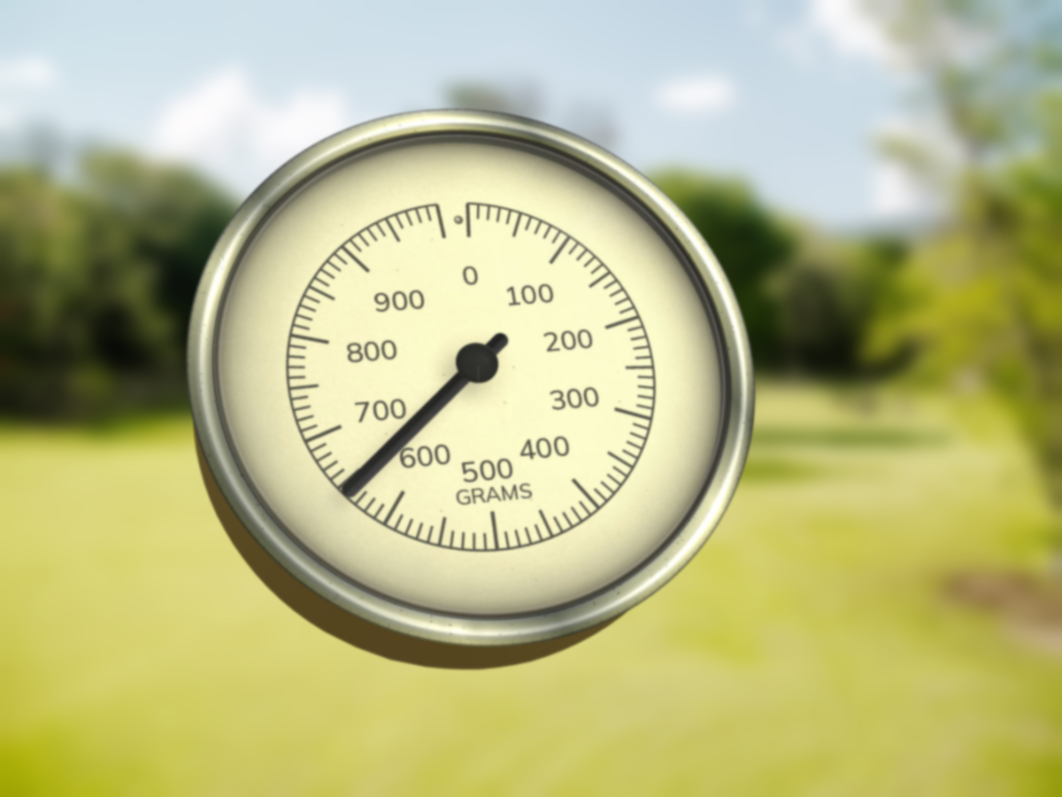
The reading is 640 g
